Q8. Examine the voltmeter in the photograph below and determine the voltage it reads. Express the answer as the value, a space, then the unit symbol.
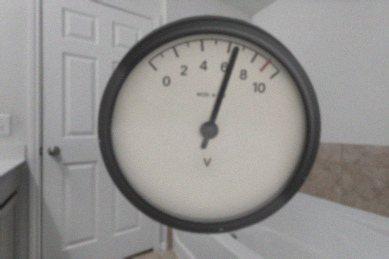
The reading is 6.5 V
